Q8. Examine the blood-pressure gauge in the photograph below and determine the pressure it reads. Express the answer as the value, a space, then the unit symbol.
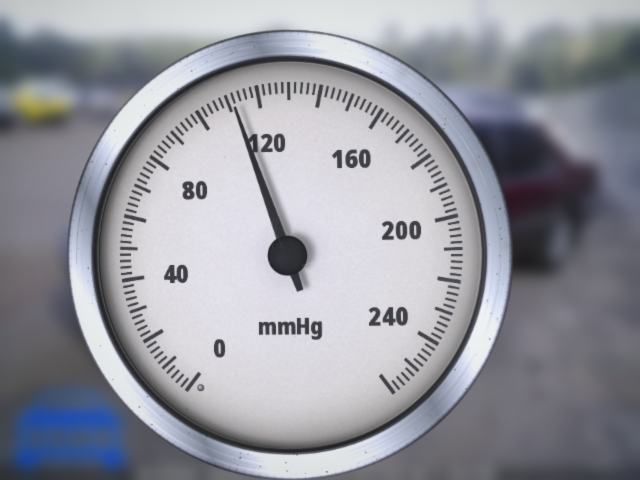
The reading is 112 mmHg
